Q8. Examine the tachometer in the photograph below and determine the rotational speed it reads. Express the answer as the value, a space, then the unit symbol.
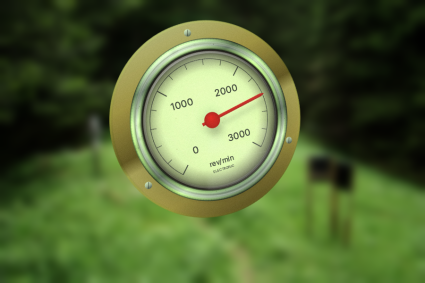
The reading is 2400 rpm
